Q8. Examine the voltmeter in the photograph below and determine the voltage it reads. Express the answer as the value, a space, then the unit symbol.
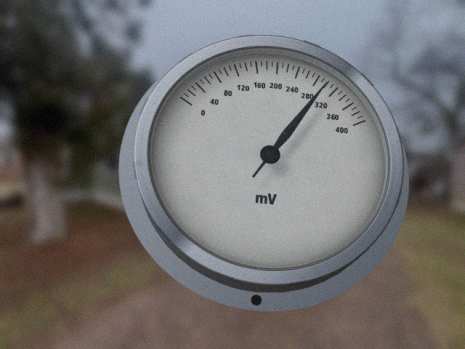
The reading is 300 mV
